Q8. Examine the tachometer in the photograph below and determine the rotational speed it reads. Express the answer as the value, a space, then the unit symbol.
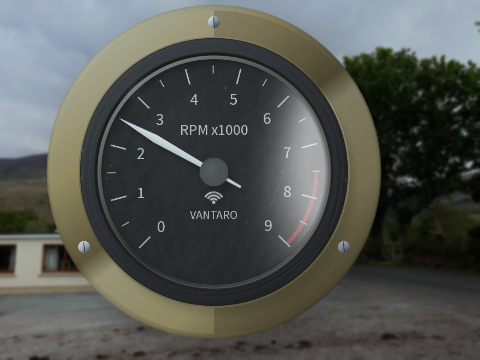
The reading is 2500 rpm
